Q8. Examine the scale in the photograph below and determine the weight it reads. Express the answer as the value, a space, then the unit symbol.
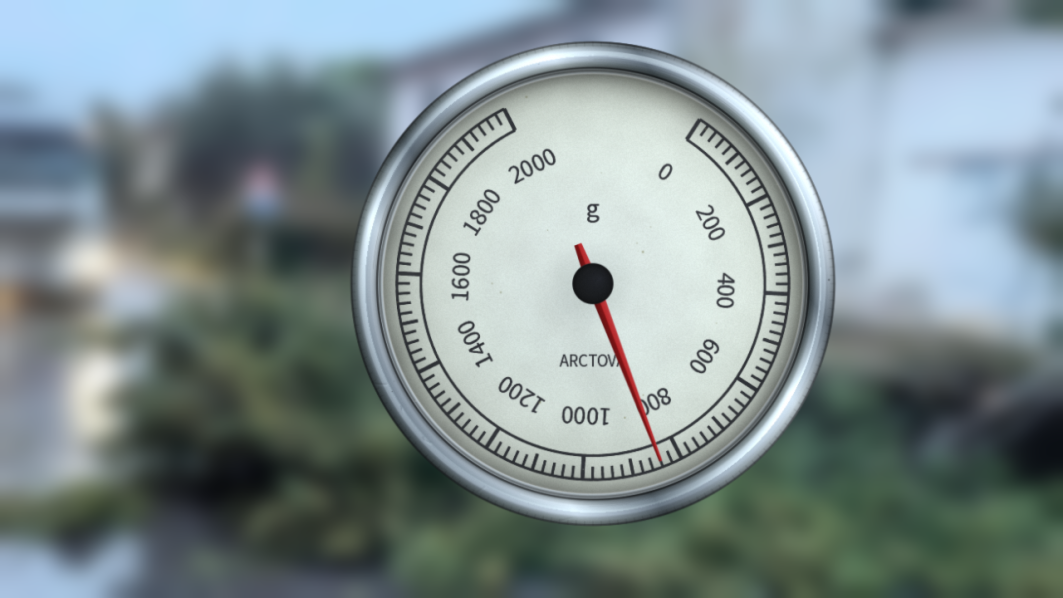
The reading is 840 g
